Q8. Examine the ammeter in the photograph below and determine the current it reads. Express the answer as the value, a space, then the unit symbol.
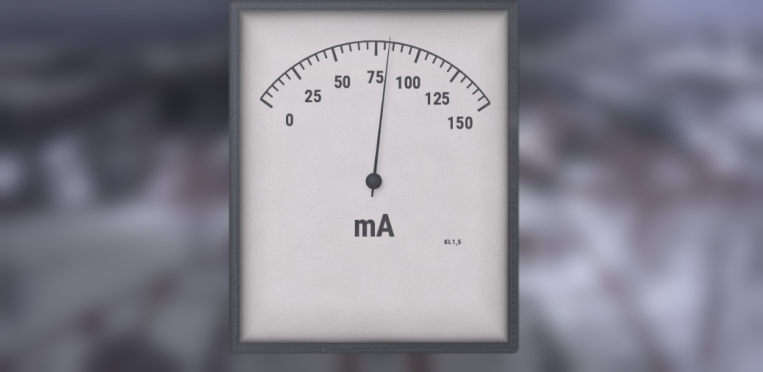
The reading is 82.5 mA
